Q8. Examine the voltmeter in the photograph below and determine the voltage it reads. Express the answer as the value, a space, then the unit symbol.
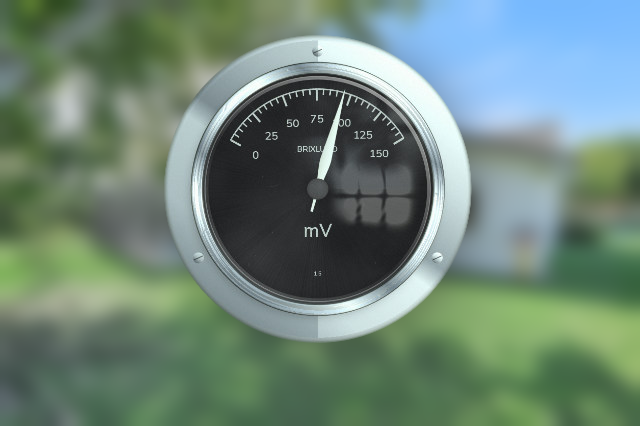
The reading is 95 mV
